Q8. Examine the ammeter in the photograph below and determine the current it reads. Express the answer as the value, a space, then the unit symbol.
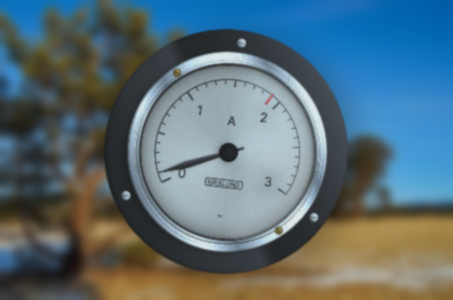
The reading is 0.1 A
